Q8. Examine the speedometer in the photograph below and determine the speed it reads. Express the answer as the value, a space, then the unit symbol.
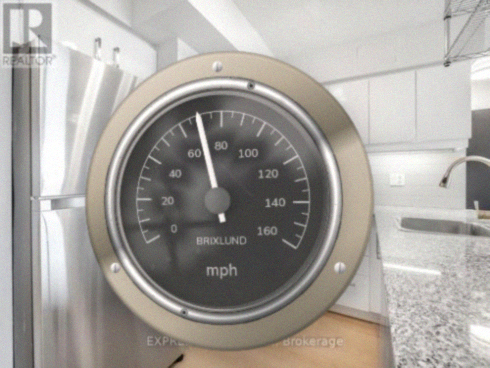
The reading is 70 mph
